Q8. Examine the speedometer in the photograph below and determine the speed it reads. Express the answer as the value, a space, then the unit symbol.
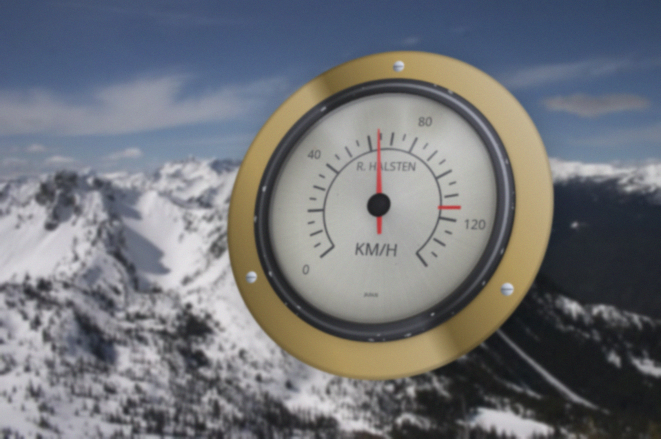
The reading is 65 km/h
